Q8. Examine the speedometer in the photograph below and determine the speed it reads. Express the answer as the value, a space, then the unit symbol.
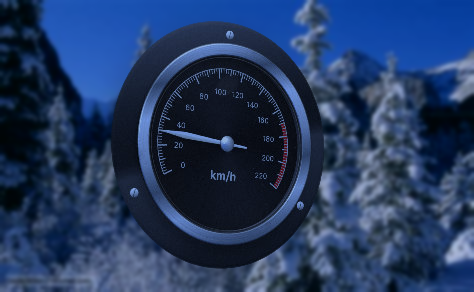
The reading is 30 km/h
